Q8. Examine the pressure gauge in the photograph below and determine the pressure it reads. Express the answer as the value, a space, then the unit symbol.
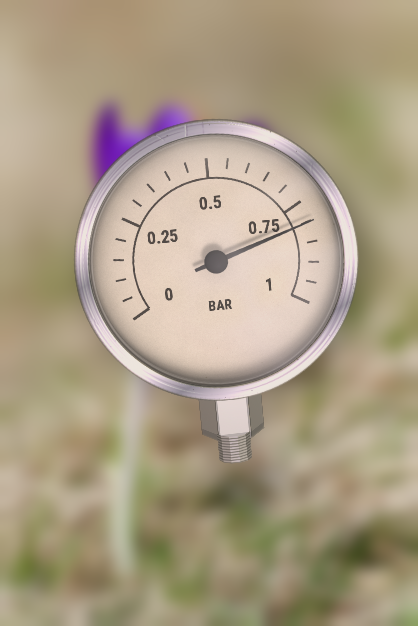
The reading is 0.8 bar
